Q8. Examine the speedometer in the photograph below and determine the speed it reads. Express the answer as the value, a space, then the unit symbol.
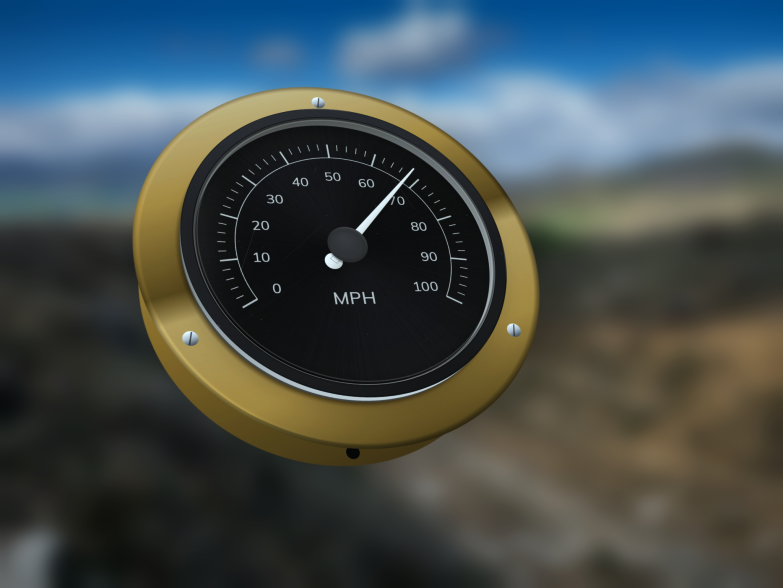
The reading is 68 mph
